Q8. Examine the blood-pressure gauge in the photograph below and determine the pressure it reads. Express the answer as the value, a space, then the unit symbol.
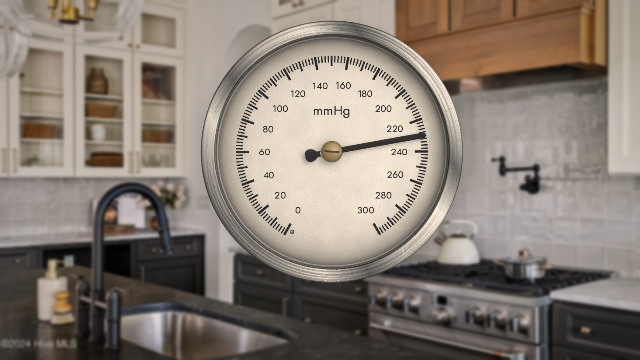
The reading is 230 mmHg
